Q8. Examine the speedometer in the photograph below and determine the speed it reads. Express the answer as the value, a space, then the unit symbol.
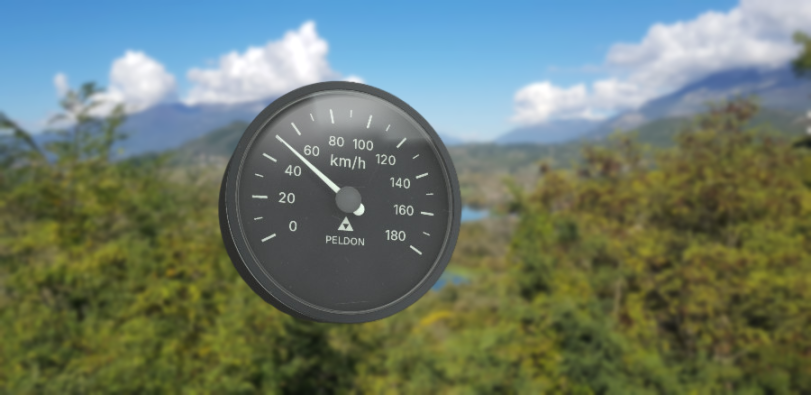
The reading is 50 km/h
